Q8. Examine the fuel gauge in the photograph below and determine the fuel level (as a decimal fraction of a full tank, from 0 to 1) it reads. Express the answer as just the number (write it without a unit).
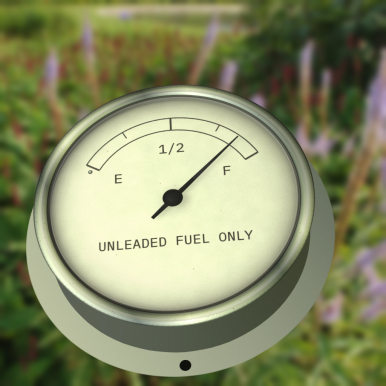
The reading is 0.875
